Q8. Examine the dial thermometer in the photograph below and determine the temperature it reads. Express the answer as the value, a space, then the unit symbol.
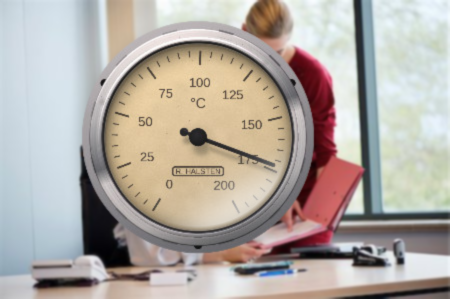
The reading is 172.5 °C
